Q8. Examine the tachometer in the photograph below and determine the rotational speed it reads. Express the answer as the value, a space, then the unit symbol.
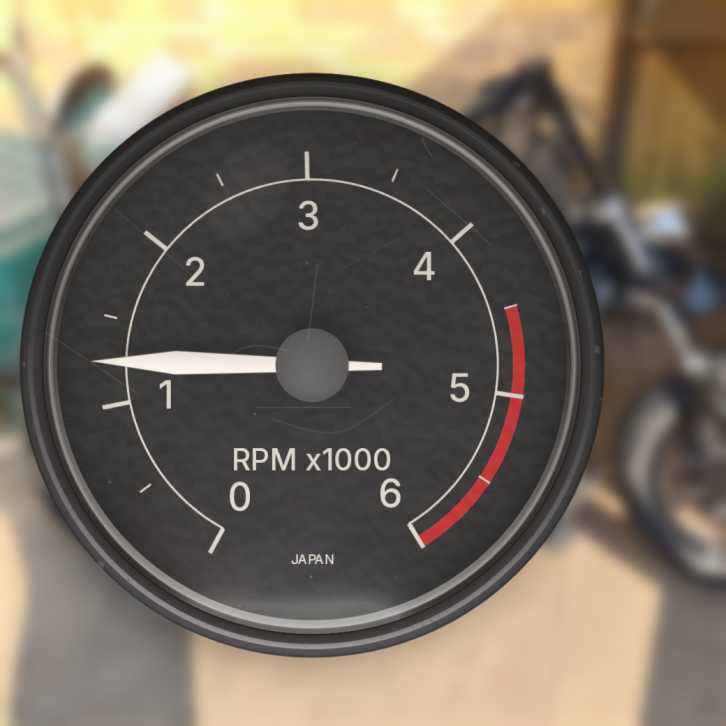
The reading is 1250 rpm
